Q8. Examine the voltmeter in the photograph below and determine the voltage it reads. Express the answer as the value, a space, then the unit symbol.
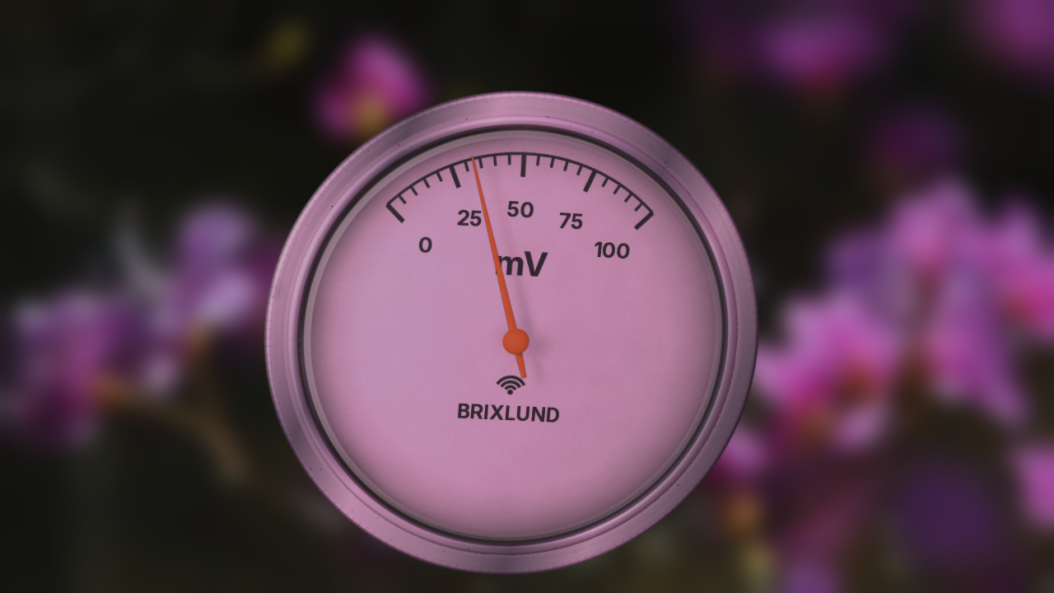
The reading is 32.5 mV
